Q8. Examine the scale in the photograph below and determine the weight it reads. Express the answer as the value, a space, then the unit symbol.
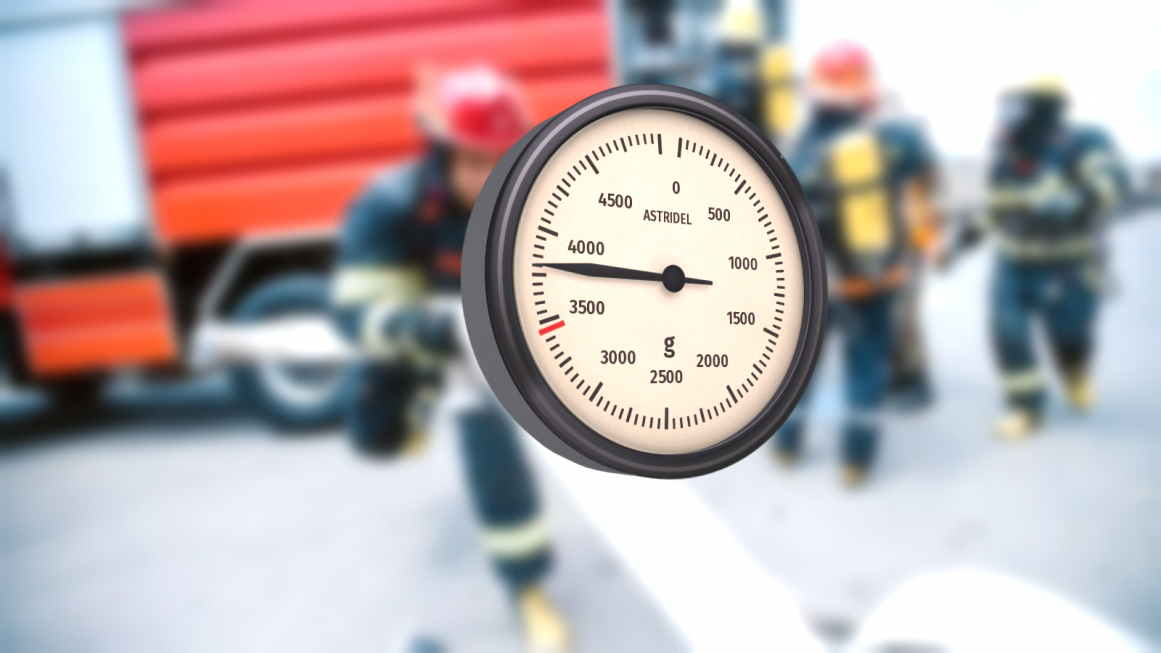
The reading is 3800 g
